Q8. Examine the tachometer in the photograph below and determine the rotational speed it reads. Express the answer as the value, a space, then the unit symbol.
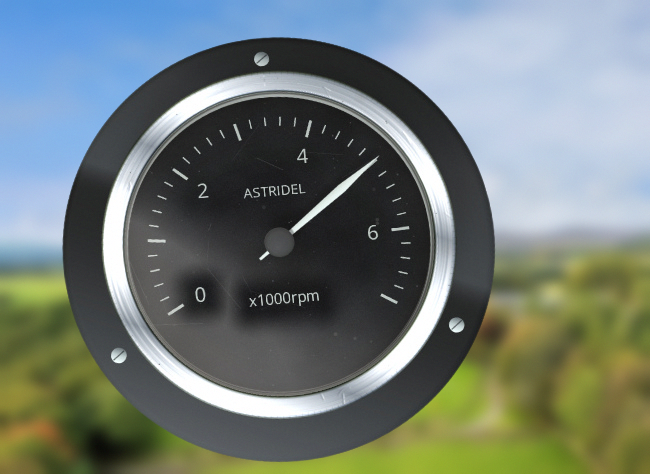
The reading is 5000 rpm
